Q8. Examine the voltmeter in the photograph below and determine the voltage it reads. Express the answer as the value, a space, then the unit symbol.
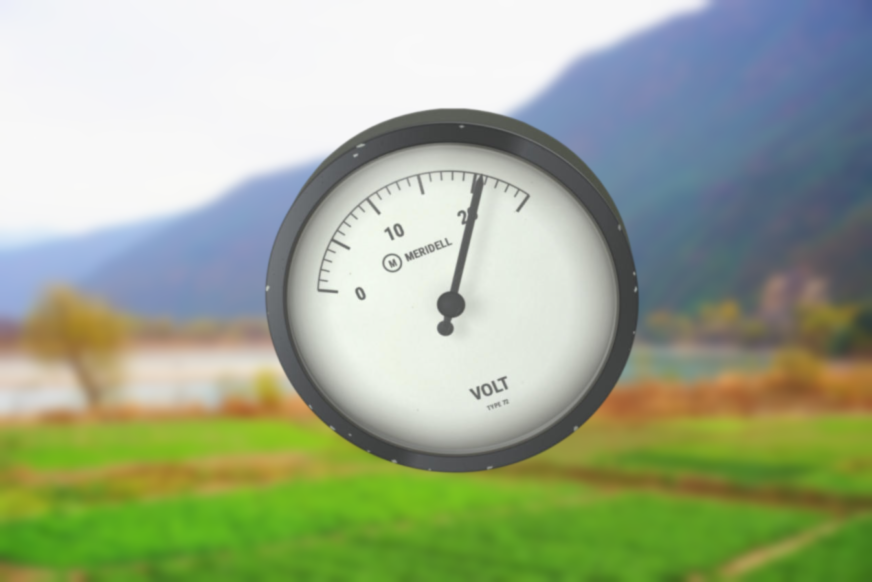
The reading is 20.5 V
